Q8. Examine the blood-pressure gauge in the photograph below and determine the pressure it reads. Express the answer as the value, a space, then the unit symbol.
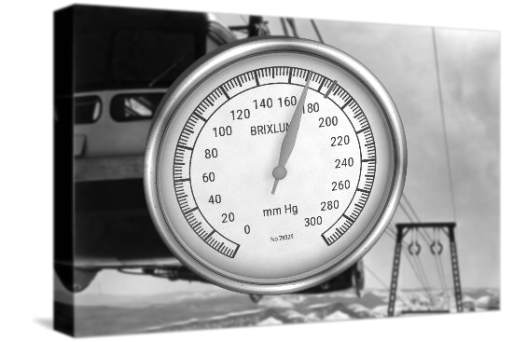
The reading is 170 mmHg
